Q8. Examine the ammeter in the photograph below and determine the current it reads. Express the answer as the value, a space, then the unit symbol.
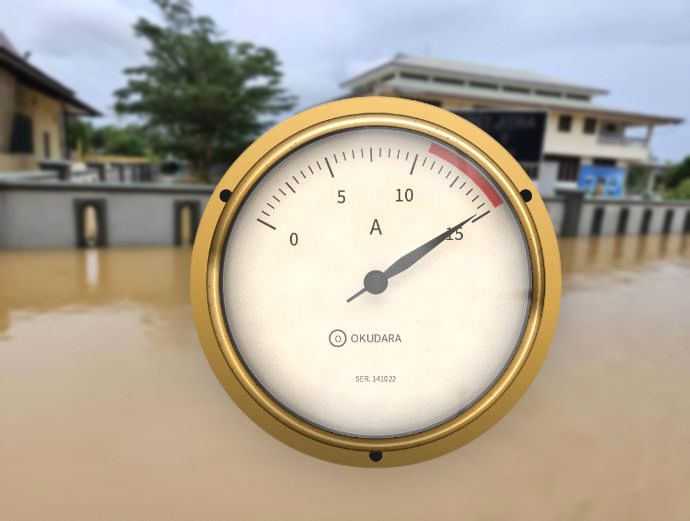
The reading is 14.75 A
